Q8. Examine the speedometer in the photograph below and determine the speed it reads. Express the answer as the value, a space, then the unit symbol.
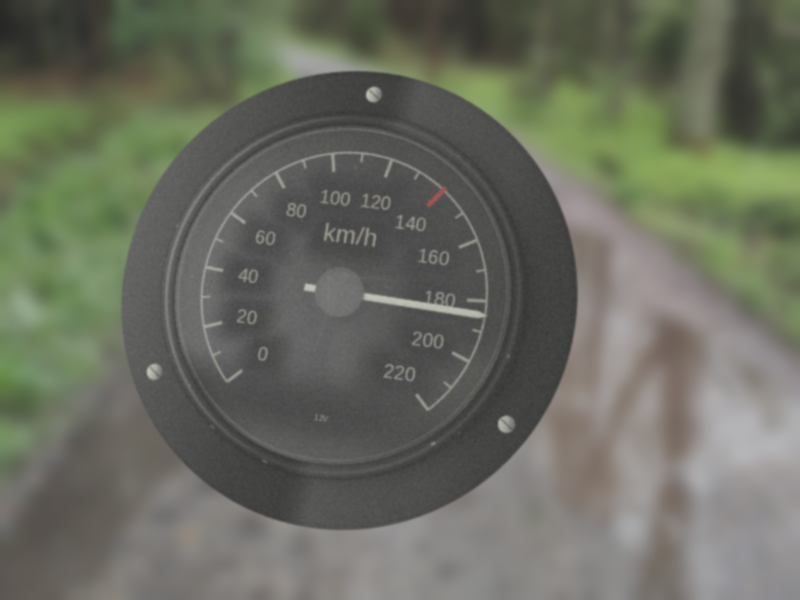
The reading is 185 km/h
